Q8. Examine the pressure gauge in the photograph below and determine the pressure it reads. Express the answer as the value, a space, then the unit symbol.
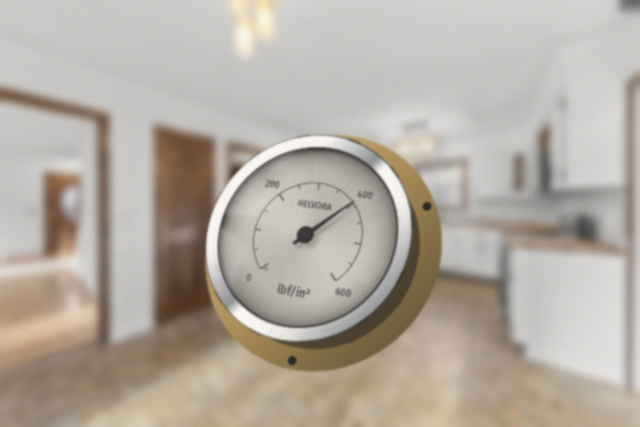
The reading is 400 psi
